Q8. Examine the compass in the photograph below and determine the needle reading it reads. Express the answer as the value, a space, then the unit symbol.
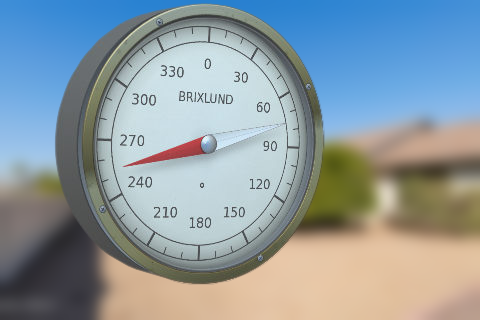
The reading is 255 °
